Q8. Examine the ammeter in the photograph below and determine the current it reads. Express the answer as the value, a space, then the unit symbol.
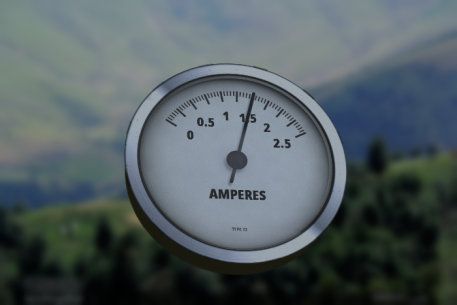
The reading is 1.5 A
